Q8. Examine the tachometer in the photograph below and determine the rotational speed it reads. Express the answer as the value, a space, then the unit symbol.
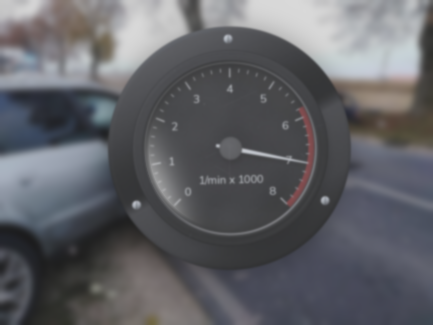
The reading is 7000 rpm
